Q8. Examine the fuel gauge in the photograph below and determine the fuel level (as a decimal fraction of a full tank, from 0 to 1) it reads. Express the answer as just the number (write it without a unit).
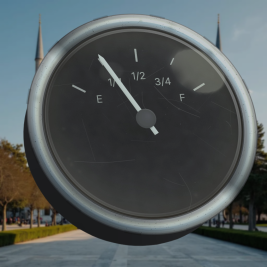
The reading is 0.25
